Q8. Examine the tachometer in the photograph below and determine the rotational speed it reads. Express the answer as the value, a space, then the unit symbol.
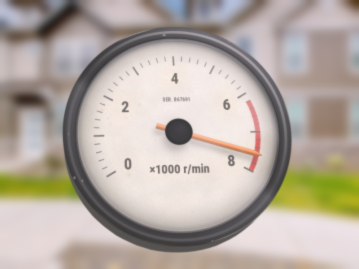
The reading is 7600 rpm
